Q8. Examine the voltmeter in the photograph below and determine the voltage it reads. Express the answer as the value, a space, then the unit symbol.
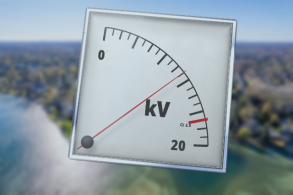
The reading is 11 kV
